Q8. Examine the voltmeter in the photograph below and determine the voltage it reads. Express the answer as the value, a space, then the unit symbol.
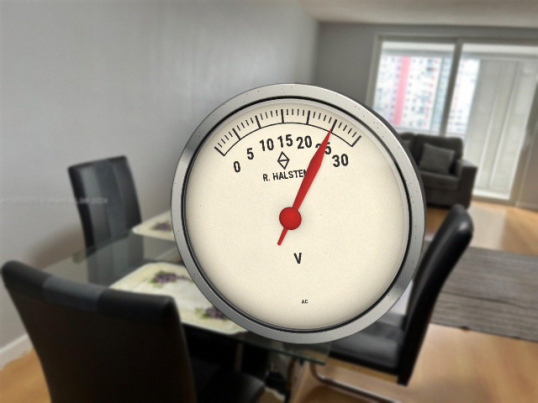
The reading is 25 V
